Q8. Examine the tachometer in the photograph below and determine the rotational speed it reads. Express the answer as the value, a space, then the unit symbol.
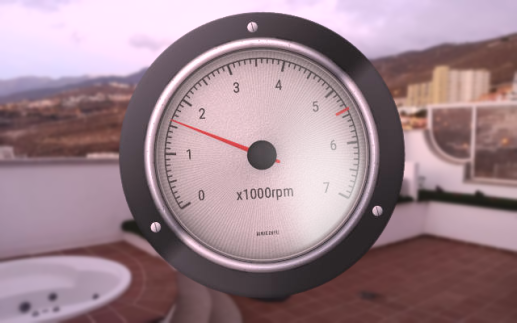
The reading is 1600 rpm
